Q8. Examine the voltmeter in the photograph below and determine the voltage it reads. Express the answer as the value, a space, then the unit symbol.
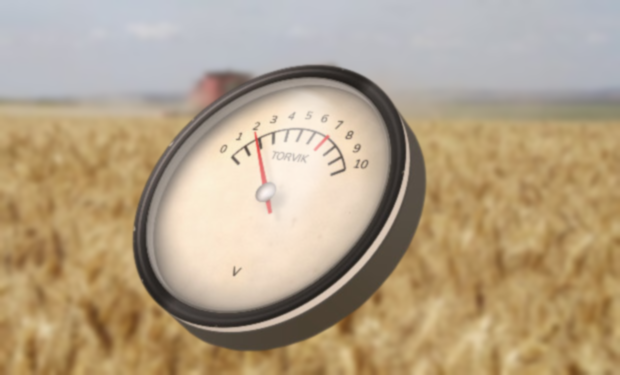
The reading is 2 V
